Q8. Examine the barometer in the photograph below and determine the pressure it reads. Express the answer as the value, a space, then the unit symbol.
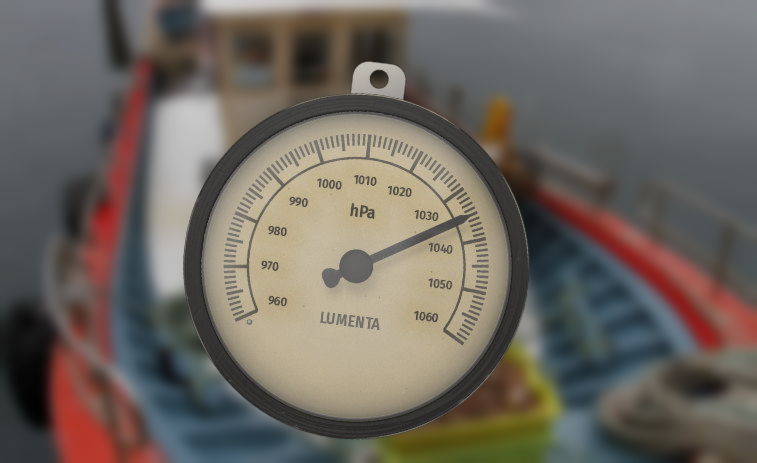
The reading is 1035 hPa
